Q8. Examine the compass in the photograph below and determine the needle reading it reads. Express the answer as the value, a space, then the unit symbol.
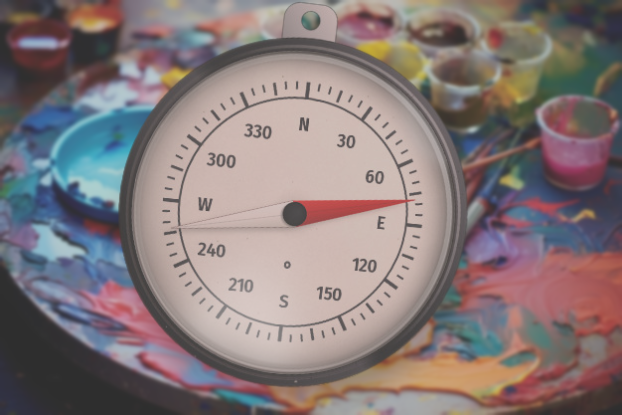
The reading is 77.5 °
